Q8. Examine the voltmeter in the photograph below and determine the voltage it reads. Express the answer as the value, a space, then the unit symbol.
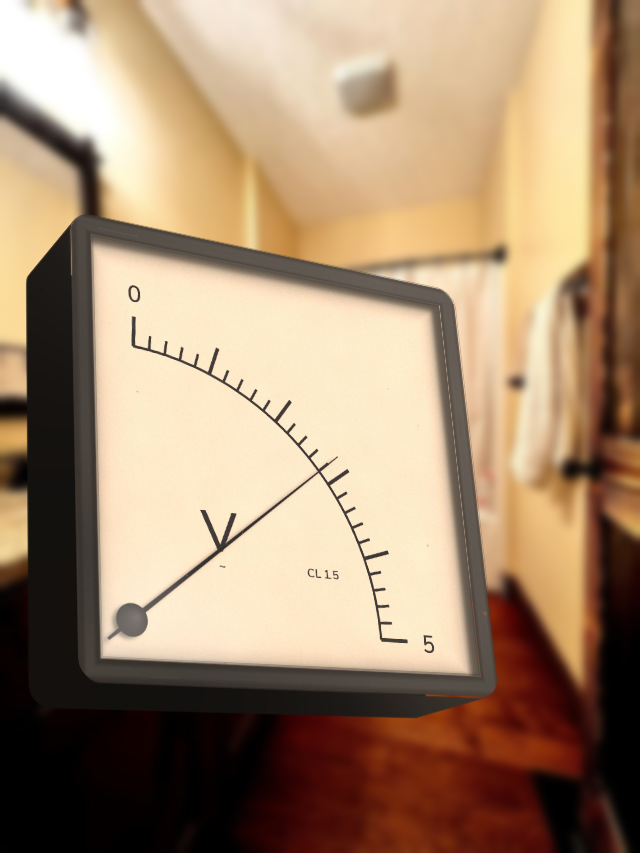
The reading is 2.8 V
